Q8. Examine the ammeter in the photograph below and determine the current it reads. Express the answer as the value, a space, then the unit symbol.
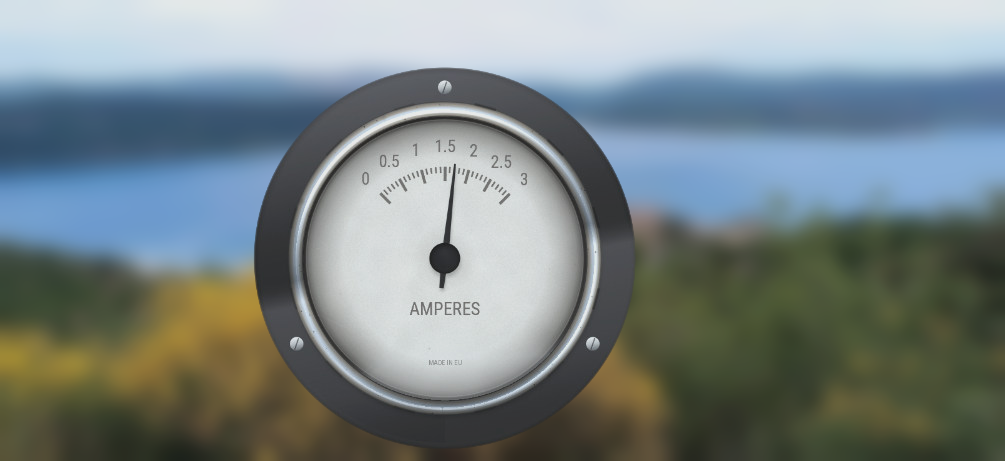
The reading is 1.7 A
